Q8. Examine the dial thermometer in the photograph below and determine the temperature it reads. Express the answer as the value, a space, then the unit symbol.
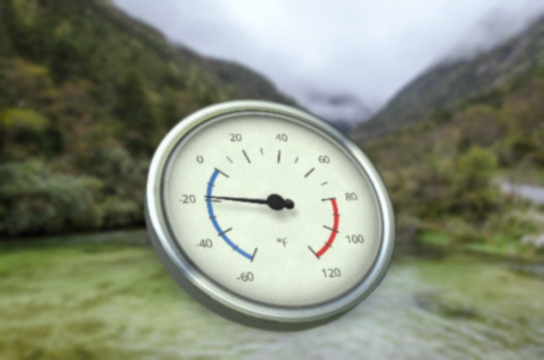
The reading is -20 °F
